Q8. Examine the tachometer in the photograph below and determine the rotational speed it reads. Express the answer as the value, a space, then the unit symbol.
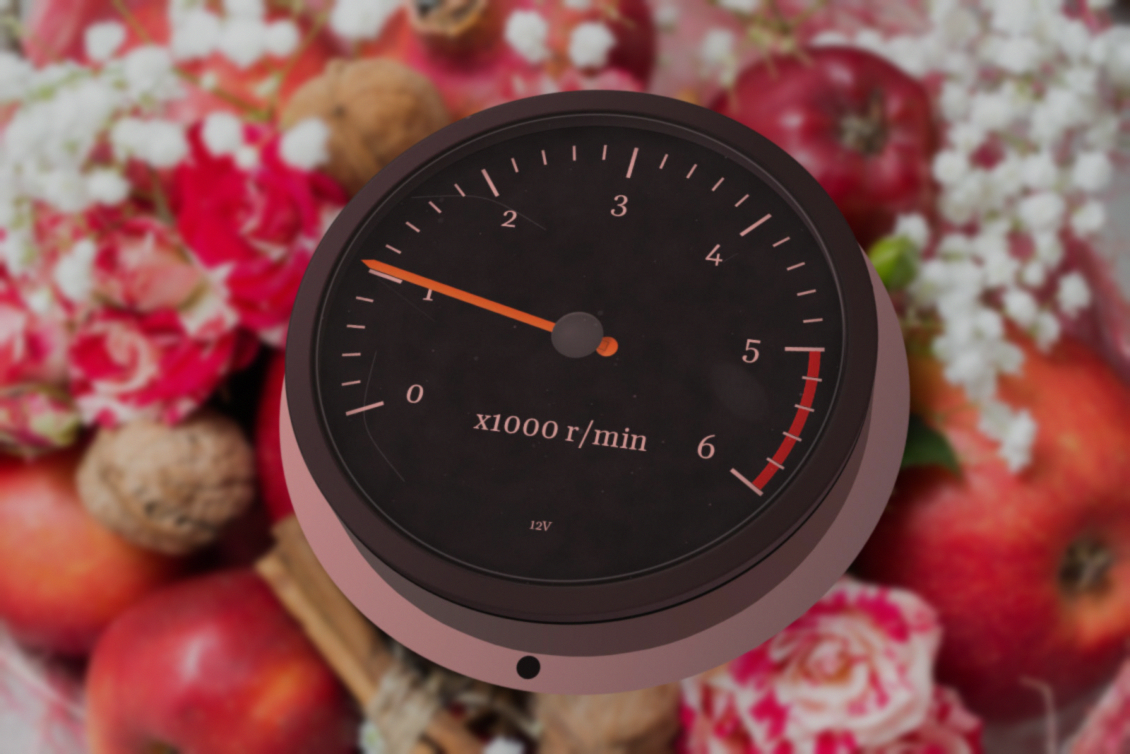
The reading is 1000 rpm
